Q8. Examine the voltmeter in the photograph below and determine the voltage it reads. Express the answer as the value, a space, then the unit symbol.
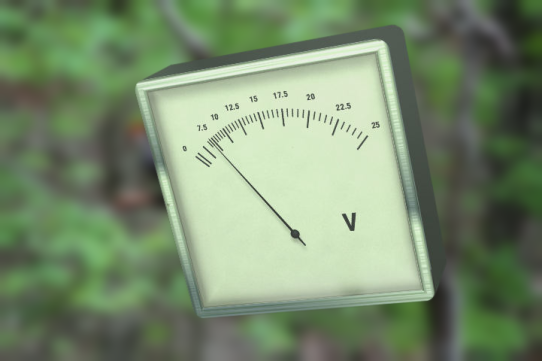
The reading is 7.5 V
